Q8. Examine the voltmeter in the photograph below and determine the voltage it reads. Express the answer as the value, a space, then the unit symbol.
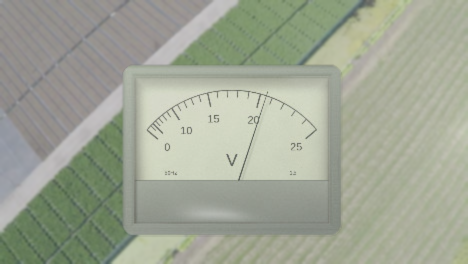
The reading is 20.5 V
